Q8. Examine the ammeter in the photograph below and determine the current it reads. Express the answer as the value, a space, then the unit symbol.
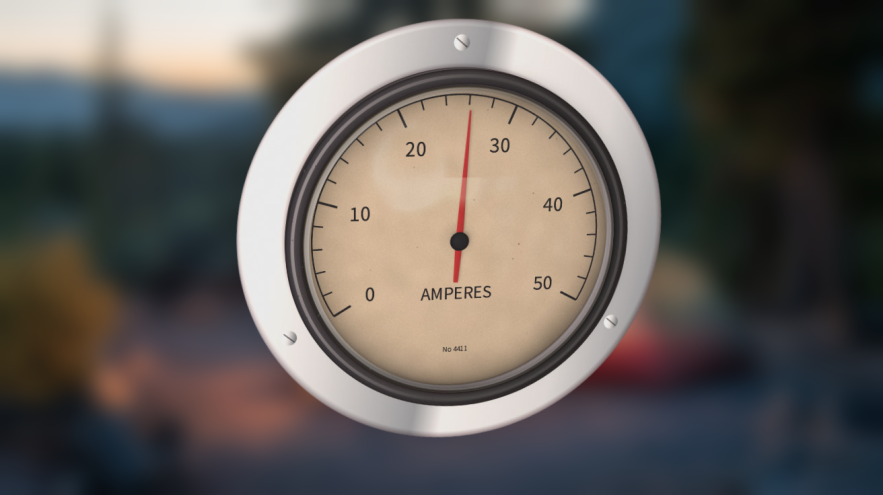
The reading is 26 A
